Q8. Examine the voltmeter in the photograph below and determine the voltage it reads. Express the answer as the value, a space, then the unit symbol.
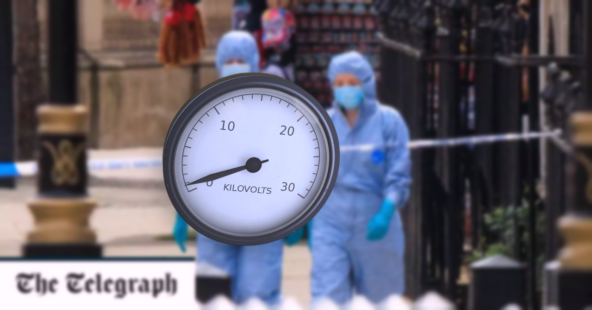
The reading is 1 kV
